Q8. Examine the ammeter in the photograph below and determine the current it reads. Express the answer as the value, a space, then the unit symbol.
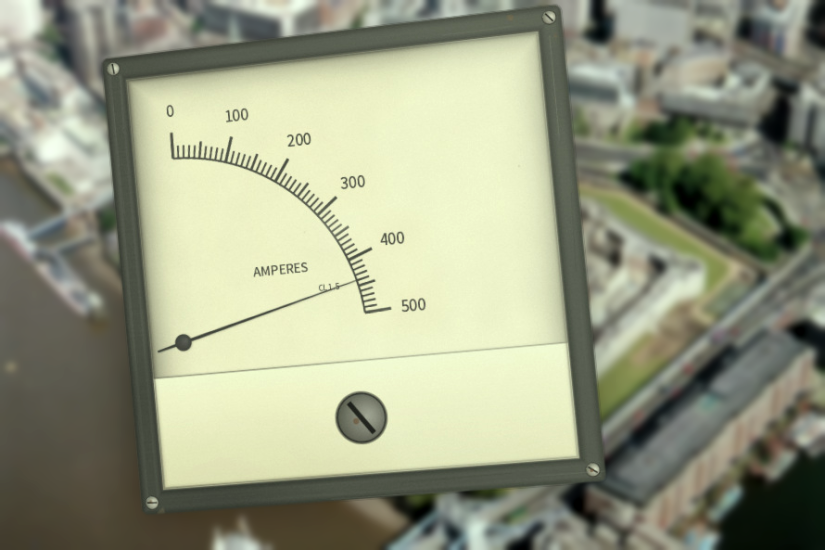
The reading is 440 A
